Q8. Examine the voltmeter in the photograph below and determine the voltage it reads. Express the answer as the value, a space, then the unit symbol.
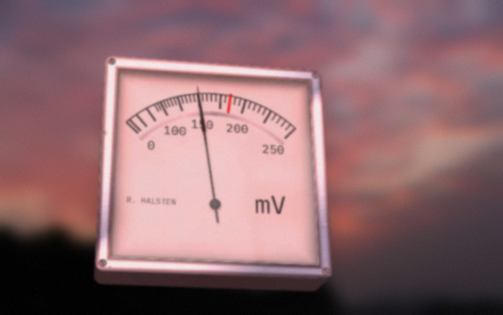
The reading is 150 mV
